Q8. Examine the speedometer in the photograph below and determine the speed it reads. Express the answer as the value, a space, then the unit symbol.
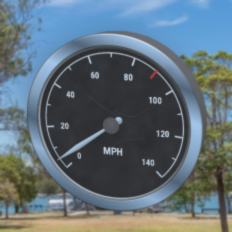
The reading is 5 mph
